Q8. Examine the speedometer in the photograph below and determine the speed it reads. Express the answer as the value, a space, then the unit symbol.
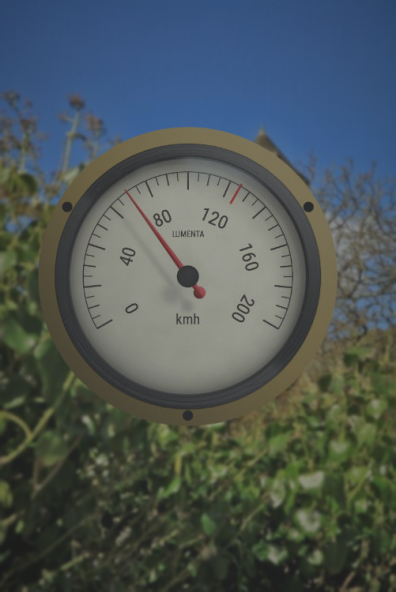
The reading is 70 km/h
